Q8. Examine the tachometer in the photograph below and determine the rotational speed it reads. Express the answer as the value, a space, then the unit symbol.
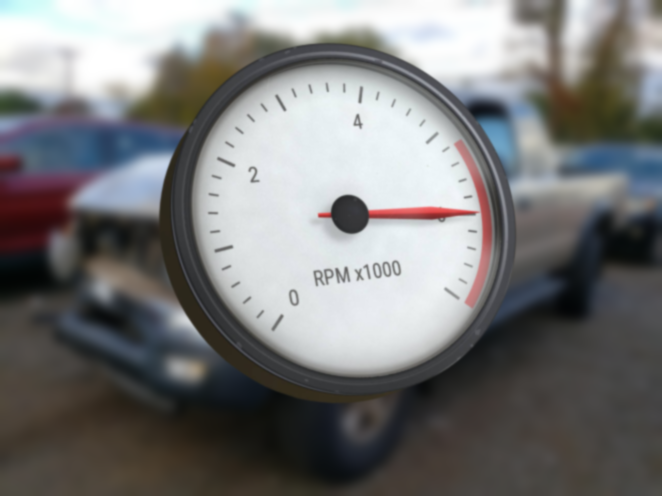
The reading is 6000 rpm
